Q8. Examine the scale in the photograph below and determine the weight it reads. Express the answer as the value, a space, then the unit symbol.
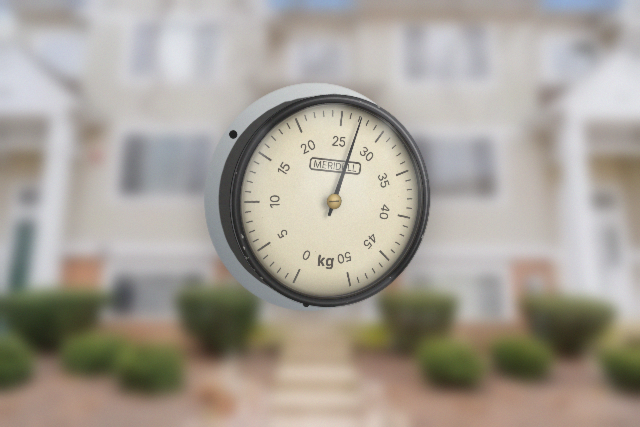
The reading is 27 kg
